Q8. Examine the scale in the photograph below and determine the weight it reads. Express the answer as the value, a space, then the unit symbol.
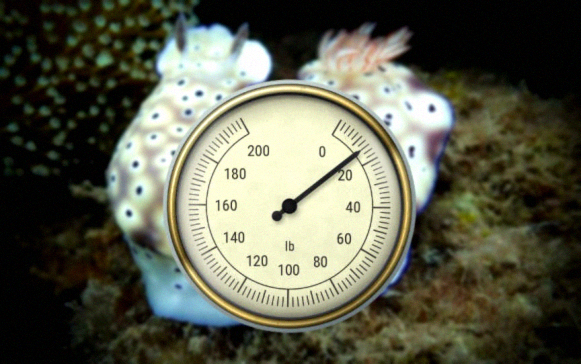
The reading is 14 lb
